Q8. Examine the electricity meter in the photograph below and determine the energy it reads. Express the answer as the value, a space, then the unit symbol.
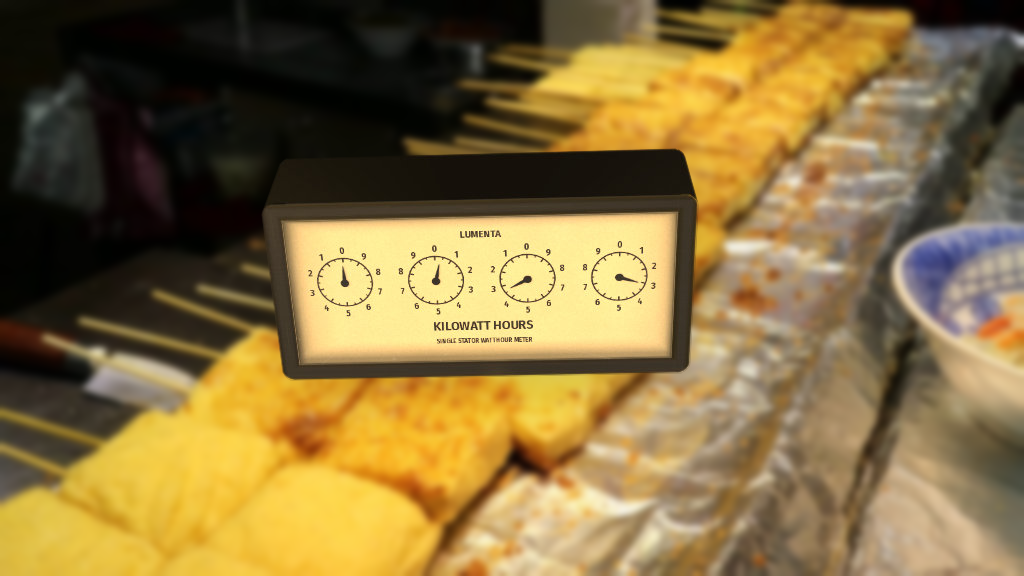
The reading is 33 kWh
